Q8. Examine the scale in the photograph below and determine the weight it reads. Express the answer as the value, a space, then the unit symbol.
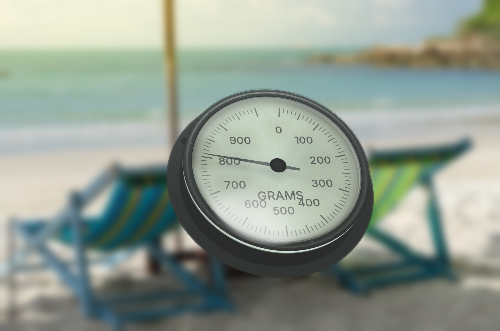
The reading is 800 g
